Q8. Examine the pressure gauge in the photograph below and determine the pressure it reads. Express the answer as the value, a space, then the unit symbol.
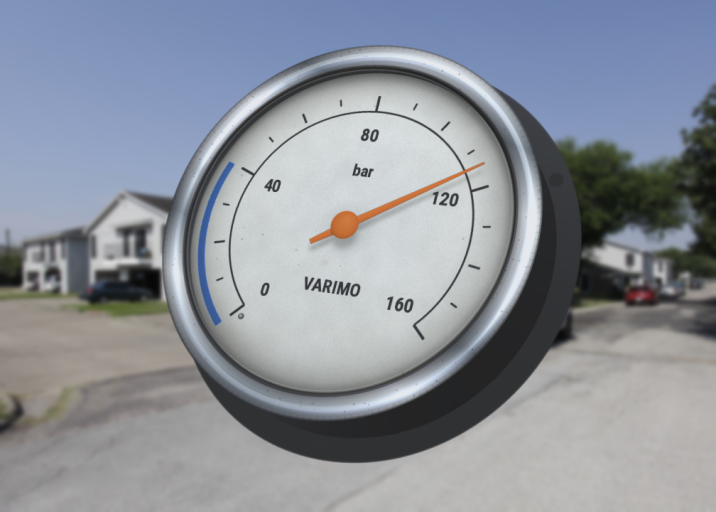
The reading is 115 bar
